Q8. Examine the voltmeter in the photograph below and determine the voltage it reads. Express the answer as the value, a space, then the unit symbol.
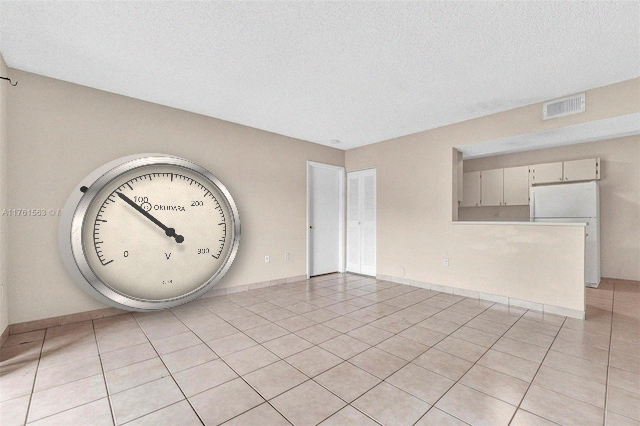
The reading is 85 V
